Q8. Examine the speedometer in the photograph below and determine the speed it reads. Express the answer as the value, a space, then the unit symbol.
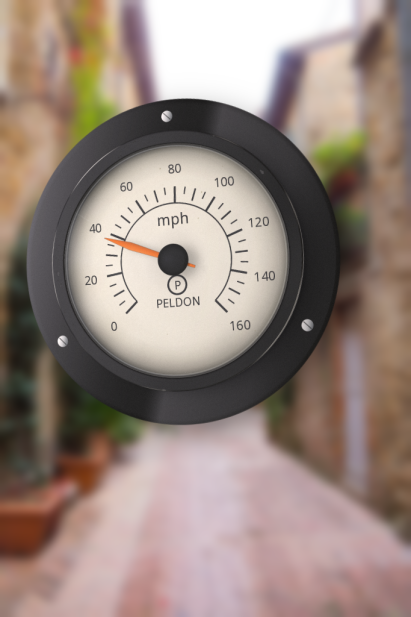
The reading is 37.5 mph
